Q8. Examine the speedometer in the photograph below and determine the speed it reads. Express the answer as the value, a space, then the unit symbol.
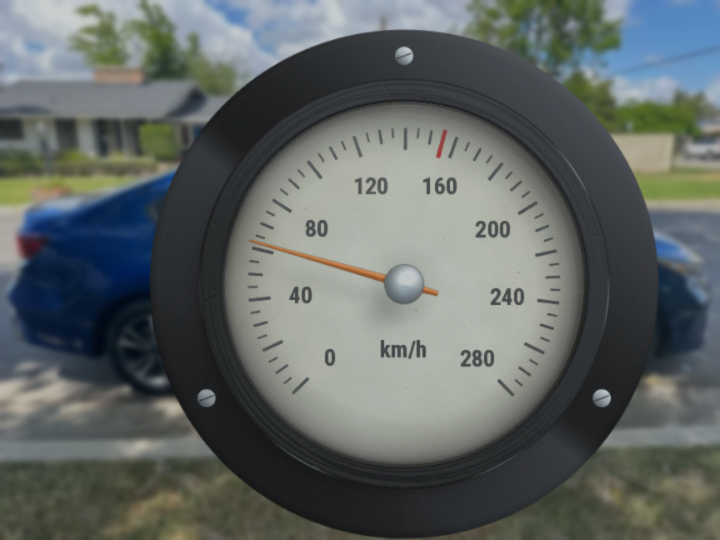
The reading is 62.5 km/h
